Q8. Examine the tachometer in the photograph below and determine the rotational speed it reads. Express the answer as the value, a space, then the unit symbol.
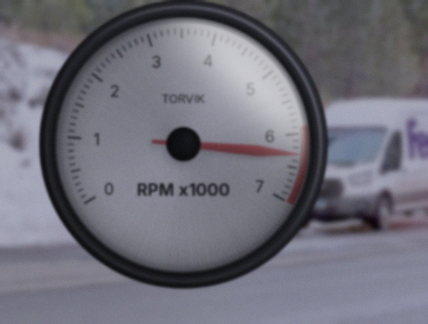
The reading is 6300 rpm
